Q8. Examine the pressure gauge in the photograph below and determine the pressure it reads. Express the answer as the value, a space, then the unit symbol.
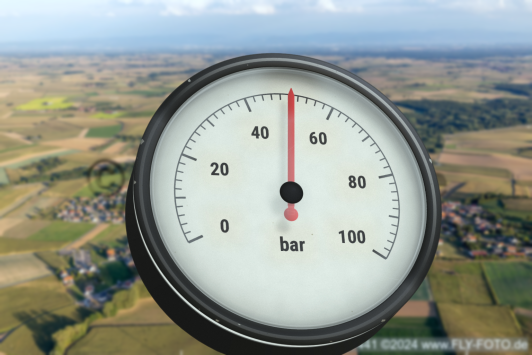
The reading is 50 bar
